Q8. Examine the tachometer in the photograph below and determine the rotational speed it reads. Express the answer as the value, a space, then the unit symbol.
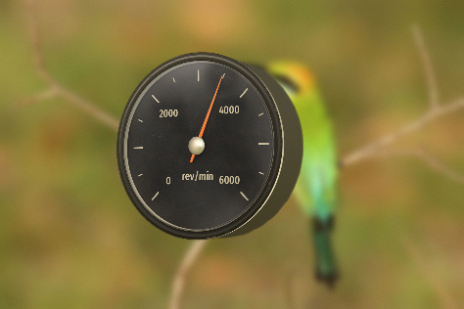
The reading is 3500 rpm
